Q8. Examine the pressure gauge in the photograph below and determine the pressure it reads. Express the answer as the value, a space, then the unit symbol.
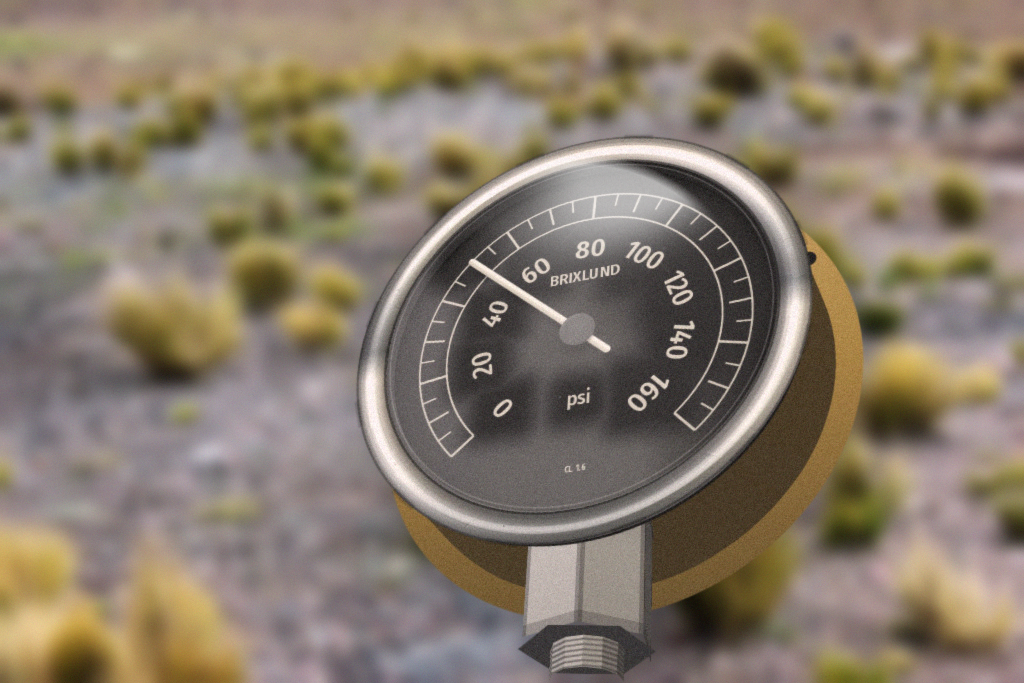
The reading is 50 psi
